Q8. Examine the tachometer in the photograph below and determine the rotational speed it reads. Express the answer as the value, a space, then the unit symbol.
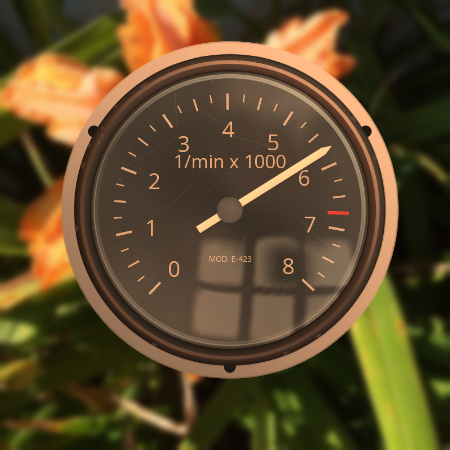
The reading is 5750 rpm
